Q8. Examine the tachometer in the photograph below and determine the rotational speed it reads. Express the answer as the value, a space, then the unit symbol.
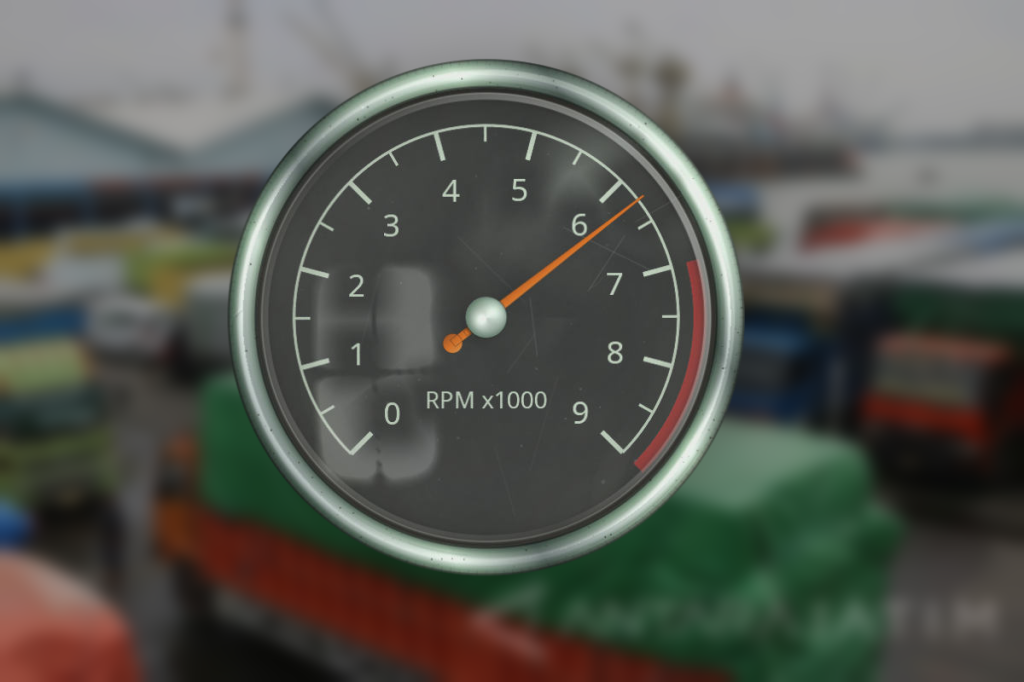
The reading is 6250 rpm
